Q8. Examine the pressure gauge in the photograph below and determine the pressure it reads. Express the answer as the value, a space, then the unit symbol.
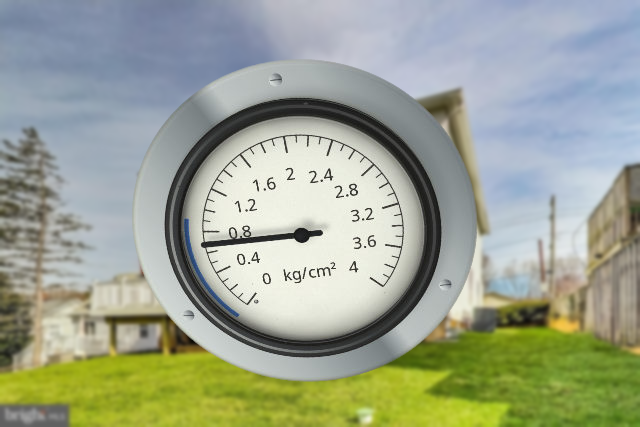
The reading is 0.7 kg/cm²
